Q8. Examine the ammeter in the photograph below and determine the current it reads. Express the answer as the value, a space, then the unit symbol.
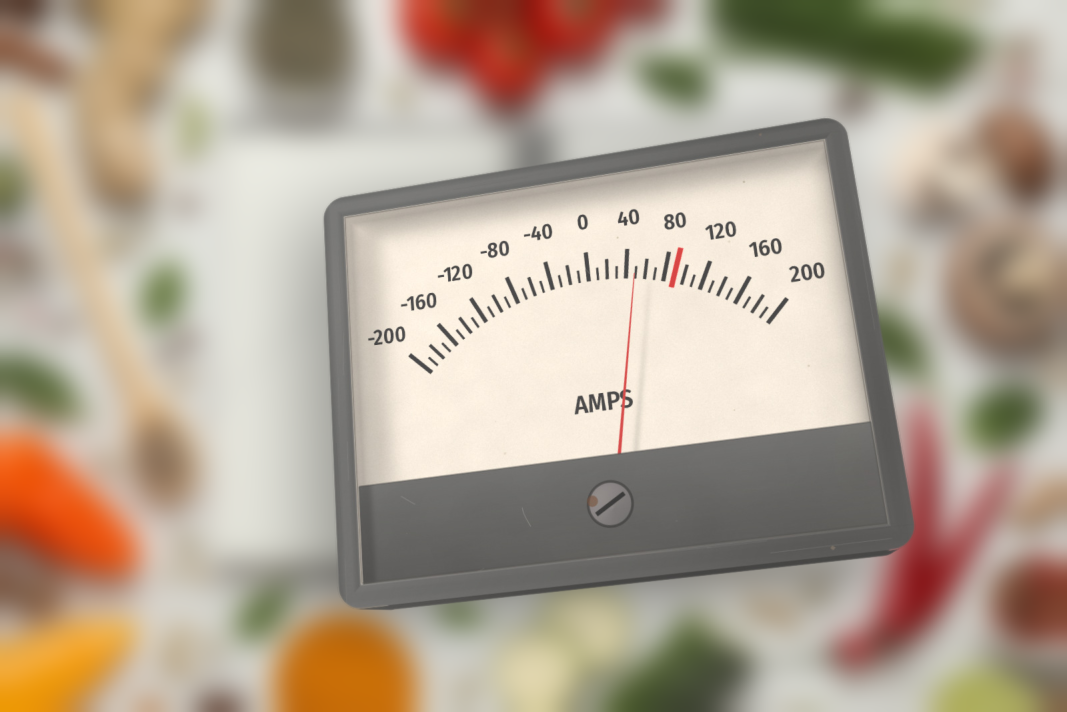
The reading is 50 A
